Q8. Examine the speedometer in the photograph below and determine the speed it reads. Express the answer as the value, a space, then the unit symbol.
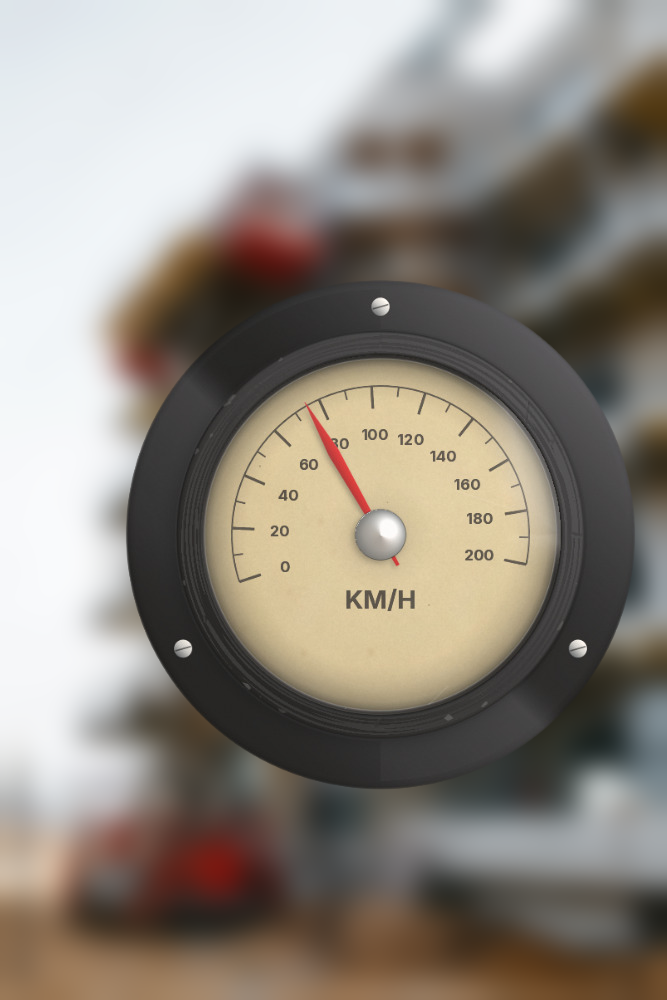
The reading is 75 km/h
